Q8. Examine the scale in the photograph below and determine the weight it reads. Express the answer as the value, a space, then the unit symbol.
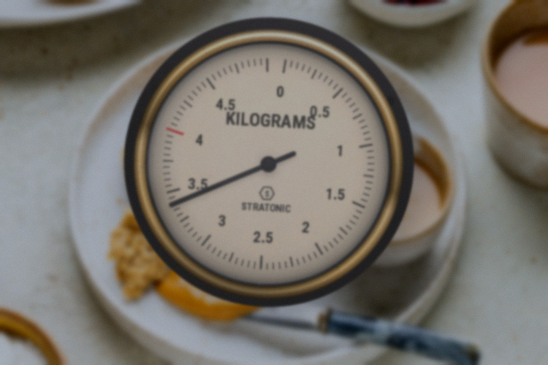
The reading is 3.4 kg
